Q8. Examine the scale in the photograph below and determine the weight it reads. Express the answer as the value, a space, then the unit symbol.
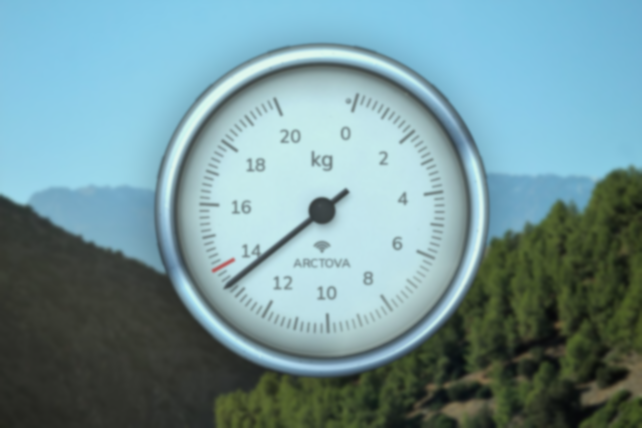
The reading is 13.4 kg
